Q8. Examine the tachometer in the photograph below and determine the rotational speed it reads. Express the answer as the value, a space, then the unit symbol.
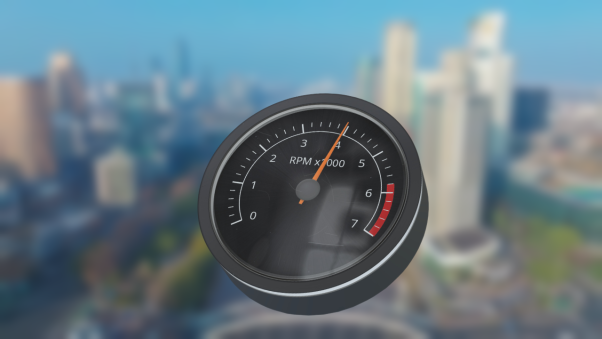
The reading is 4000 rpm
